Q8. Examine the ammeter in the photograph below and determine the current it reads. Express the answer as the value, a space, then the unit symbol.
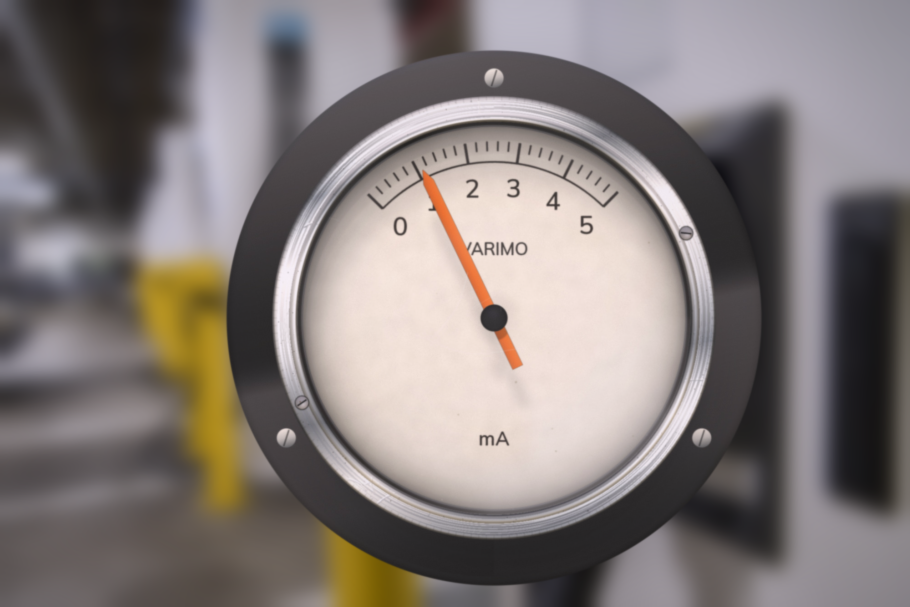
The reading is 1.1 mA
